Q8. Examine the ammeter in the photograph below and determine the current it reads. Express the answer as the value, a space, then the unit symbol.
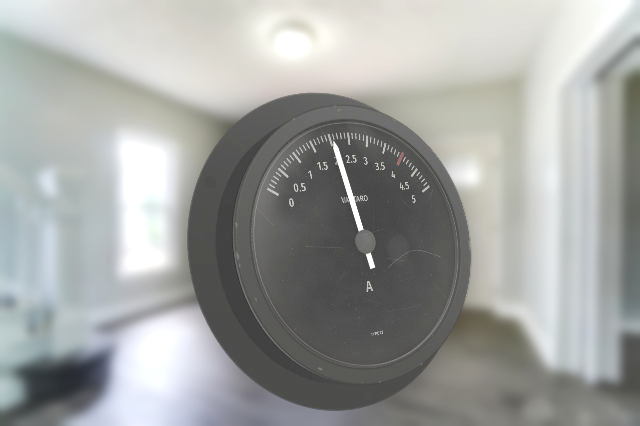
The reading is 2 A
